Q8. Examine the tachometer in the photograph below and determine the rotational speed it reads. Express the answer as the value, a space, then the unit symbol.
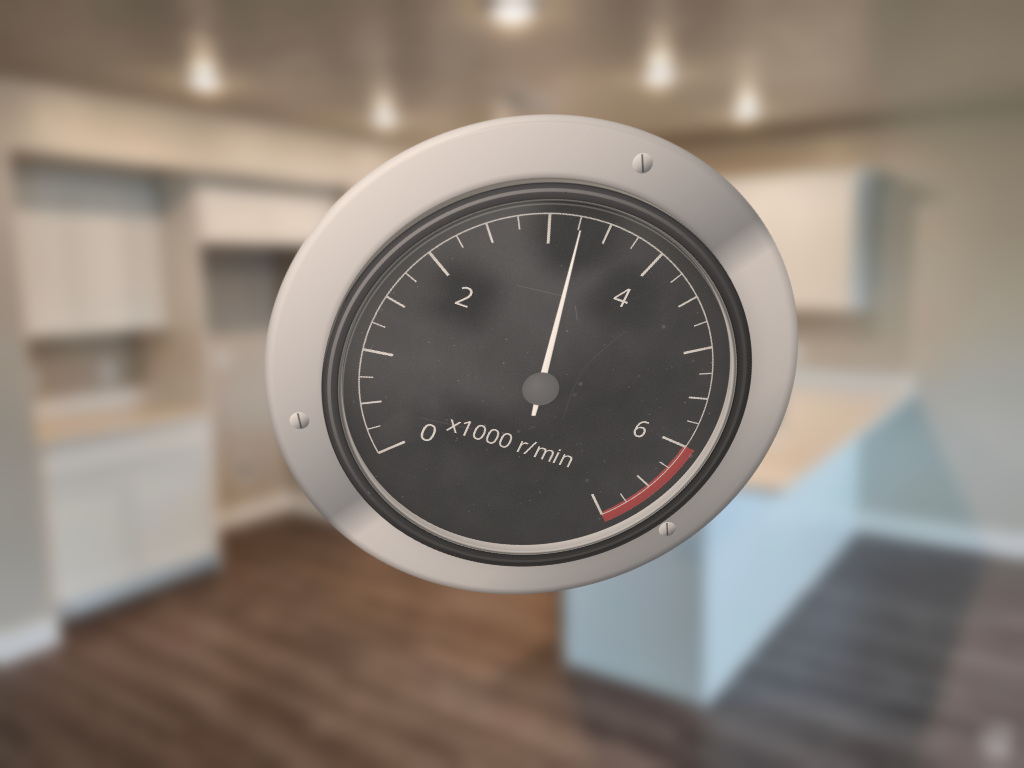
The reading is 3250 rpm
